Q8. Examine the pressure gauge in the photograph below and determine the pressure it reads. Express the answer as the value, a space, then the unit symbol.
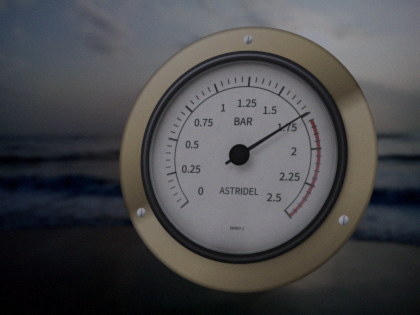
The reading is 1.75 bar
